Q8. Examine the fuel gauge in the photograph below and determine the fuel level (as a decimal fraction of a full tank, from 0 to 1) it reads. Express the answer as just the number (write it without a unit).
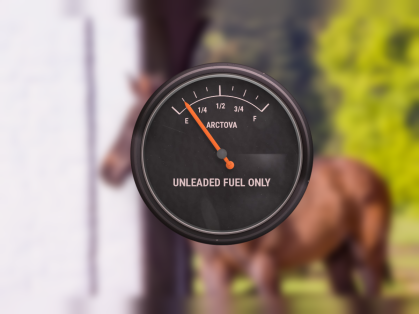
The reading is 0.125
